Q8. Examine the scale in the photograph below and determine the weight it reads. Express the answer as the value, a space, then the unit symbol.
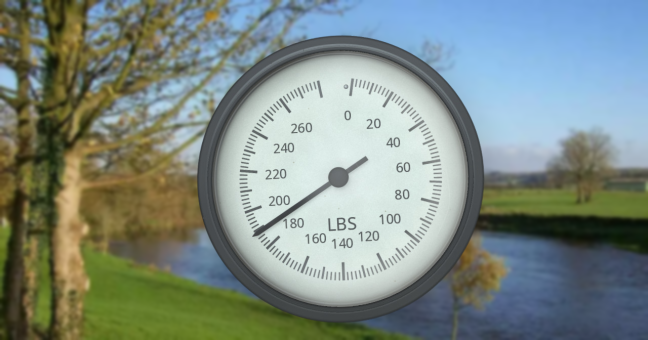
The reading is 188 lb
